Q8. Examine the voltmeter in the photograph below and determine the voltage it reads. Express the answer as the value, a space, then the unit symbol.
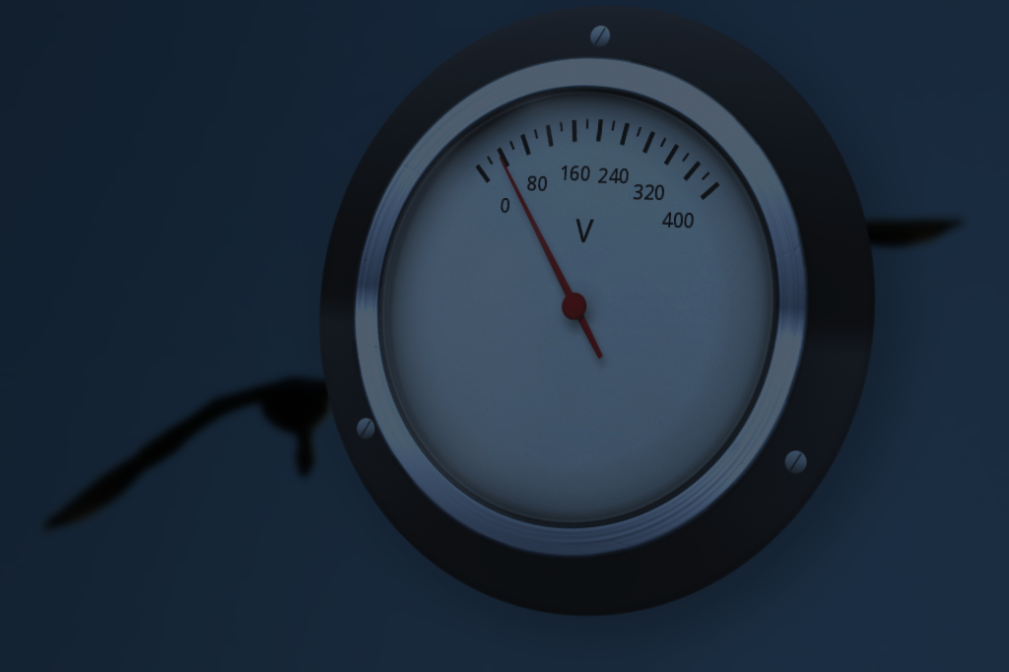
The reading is 40 V
